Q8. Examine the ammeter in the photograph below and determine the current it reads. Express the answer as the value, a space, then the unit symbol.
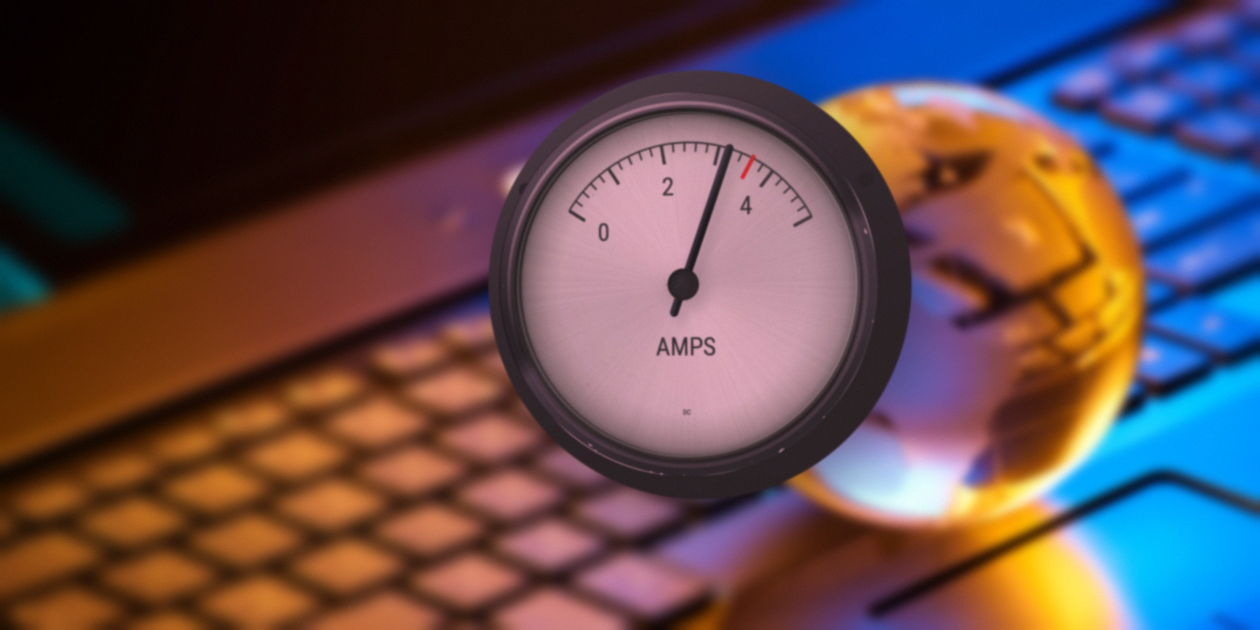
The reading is 3.2 A
